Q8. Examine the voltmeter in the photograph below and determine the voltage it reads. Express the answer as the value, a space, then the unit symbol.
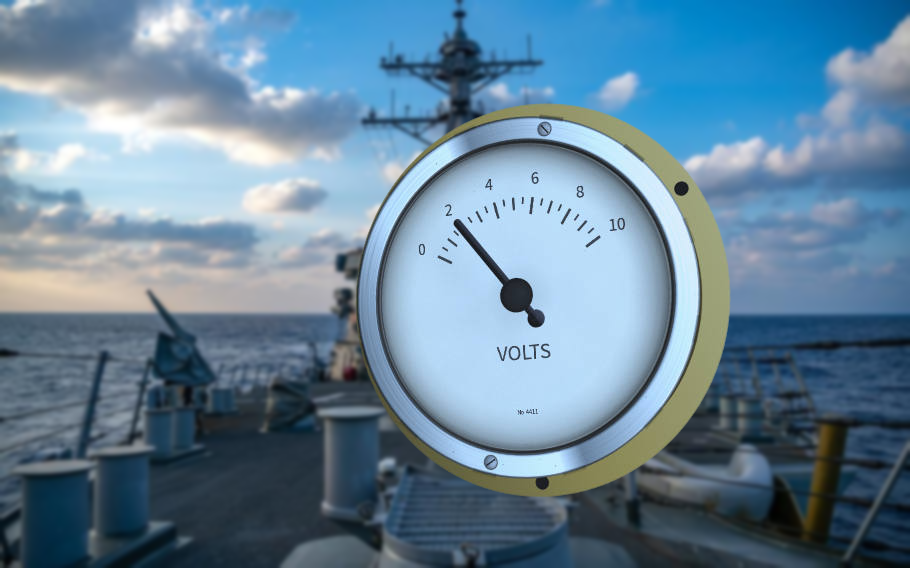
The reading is 2 V
